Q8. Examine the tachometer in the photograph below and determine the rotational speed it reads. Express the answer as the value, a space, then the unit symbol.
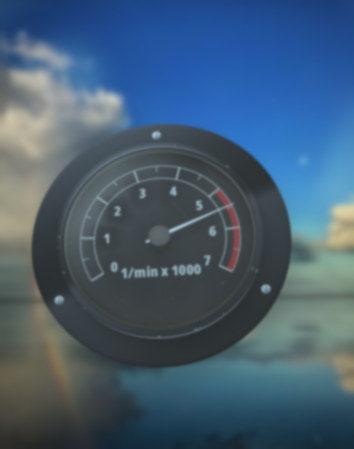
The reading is 5500 rpm
